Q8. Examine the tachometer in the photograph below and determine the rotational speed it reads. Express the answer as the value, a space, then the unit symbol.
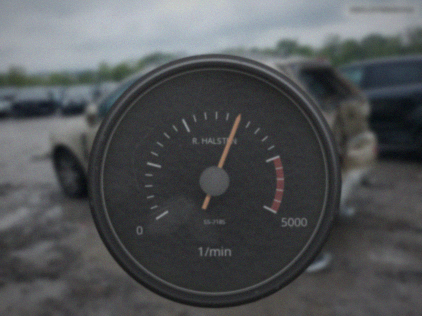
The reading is 3000 rpm
